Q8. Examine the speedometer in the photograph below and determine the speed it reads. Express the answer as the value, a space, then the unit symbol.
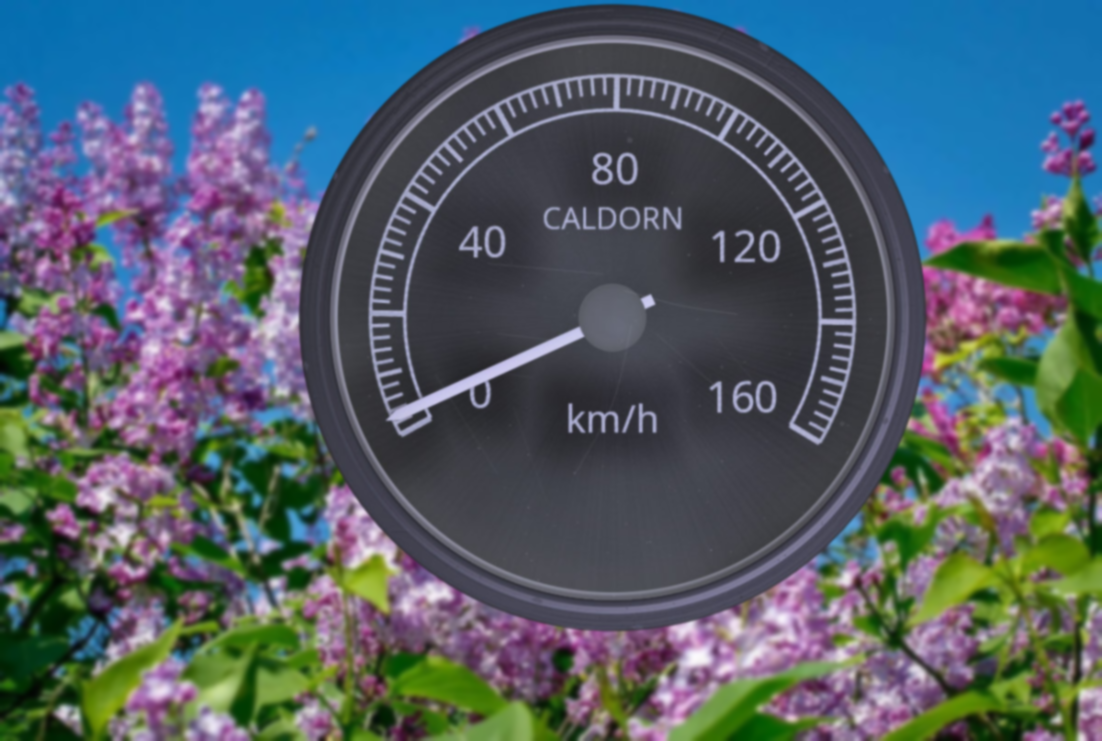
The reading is 3 km/h
